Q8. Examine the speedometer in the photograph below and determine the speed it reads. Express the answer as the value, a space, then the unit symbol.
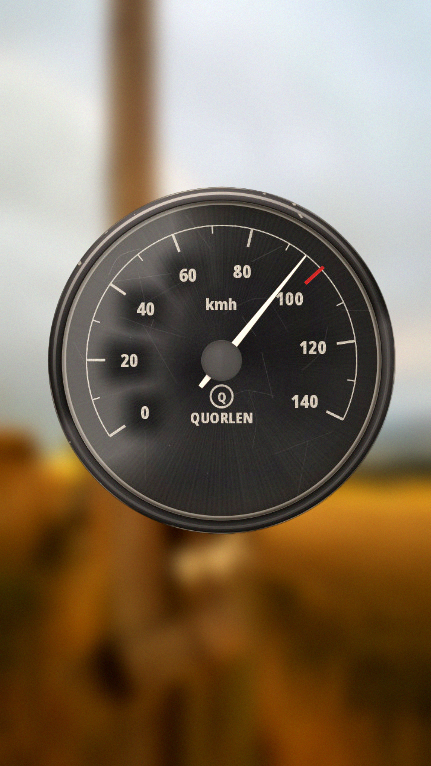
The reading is 95 km/h
